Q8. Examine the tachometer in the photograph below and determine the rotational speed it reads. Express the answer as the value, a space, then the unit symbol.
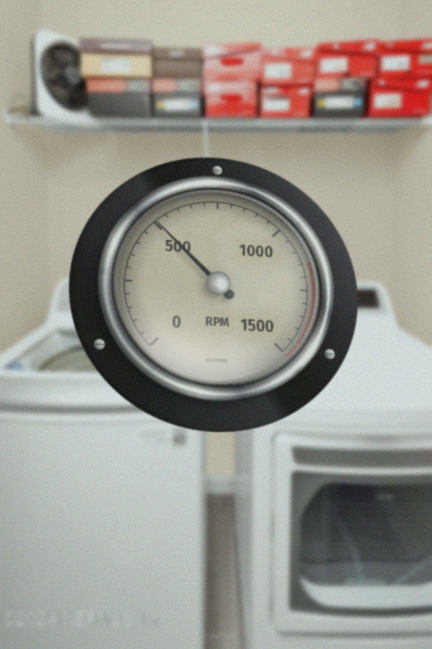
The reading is 500 rpm
